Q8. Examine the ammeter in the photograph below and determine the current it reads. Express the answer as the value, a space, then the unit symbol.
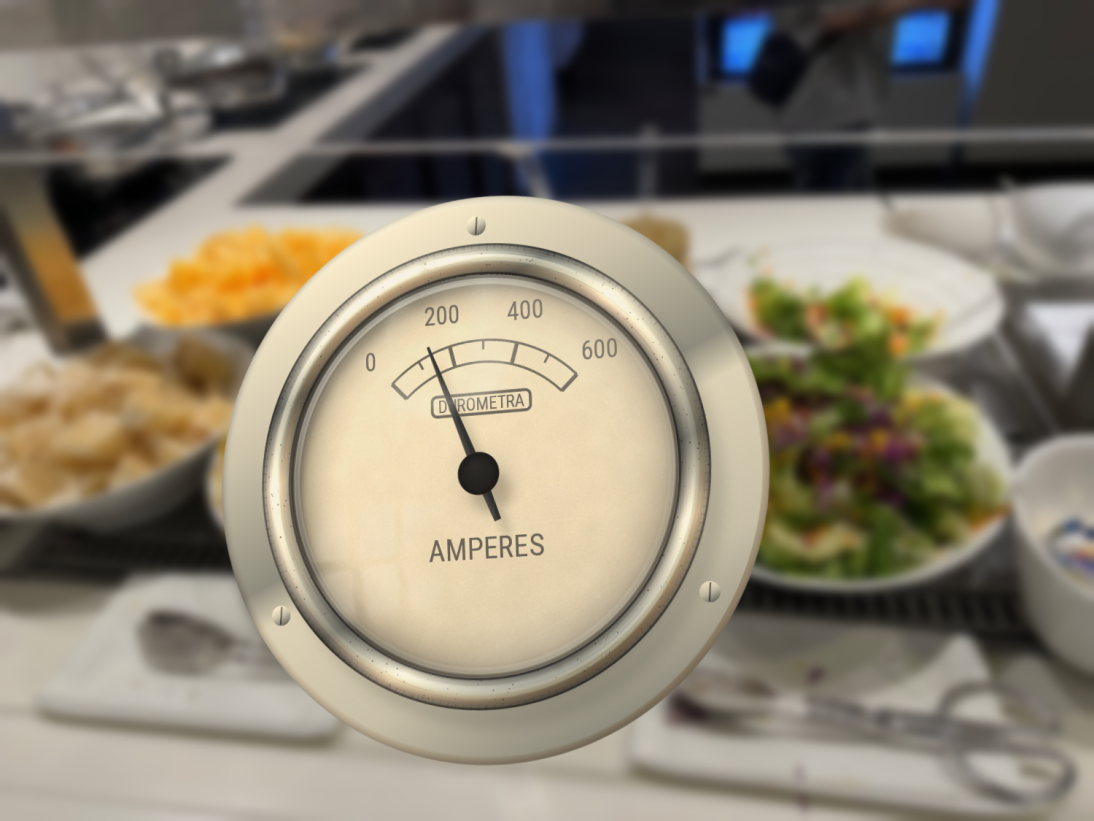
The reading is 150 A
